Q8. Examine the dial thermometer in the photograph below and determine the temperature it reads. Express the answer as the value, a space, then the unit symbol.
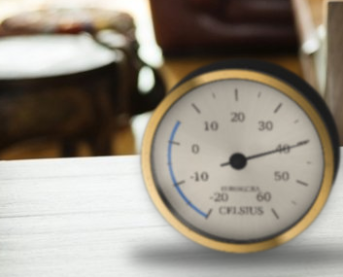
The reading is 40 °C
